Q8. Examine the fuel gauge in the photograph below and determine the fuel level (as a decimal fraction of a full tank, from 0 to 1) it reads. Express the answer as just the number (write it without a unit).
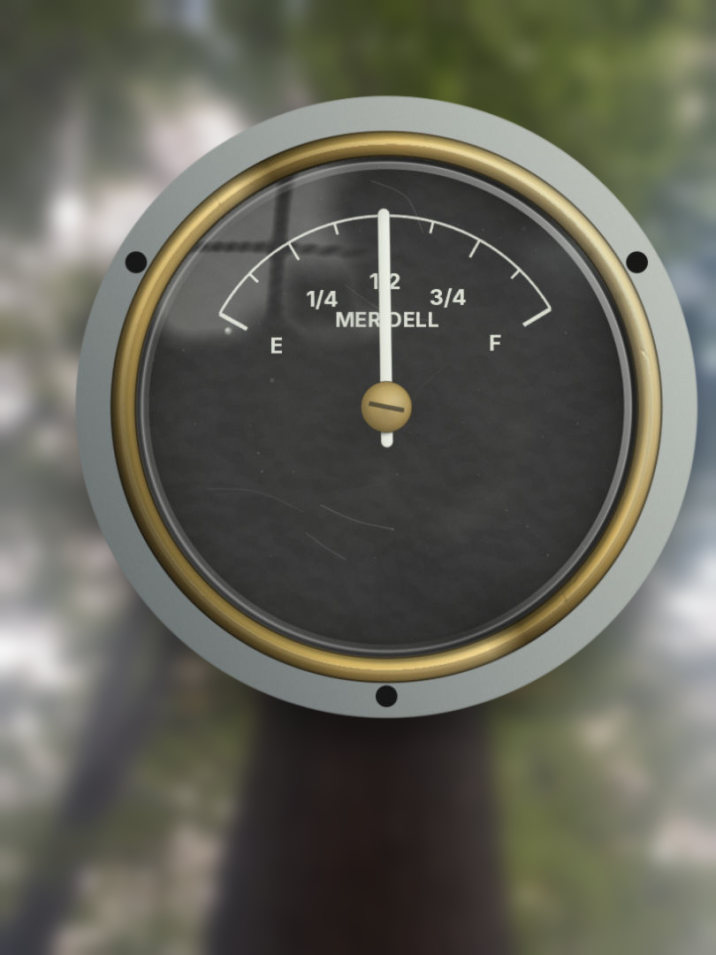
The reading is 0.5
